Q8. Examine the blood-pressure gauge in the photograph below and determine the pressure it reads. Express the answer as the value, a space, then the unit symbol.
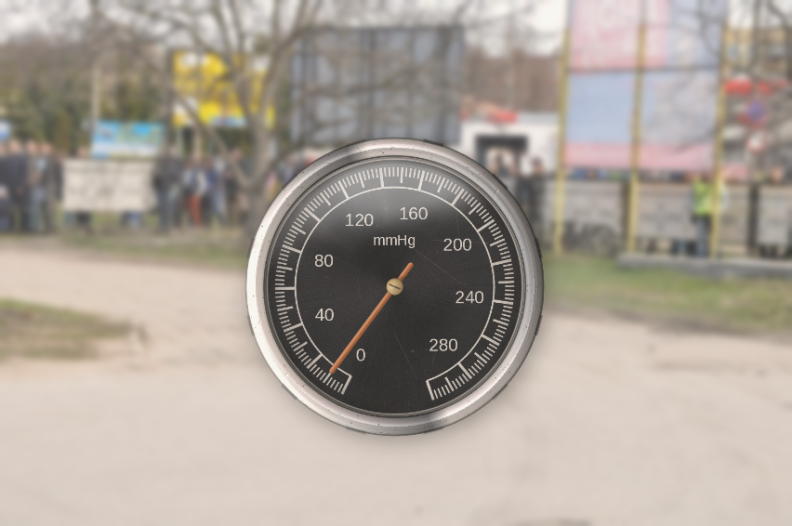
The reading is 10 mmHg
